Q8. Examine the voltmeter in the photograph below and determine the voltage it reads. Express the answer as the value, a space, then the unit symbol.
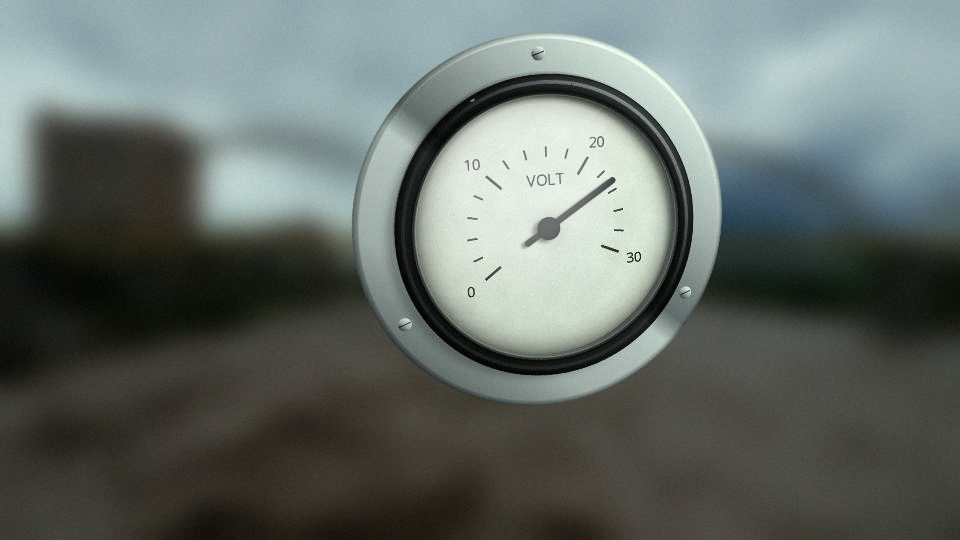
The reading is 23 V
